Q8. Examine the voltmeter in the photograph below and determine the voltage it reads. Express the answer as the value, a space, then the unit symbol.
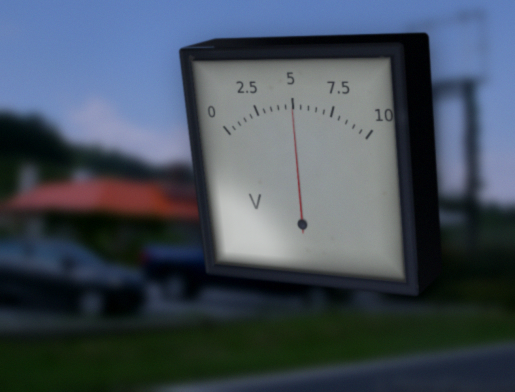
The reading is 5 V
